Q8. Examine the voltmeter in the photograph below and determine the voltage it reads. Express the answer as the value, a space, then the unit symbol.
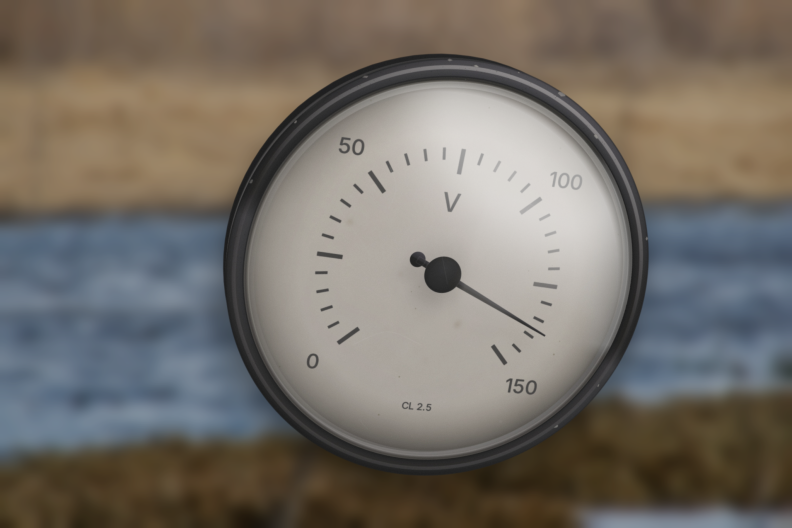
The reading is 137.5 V
